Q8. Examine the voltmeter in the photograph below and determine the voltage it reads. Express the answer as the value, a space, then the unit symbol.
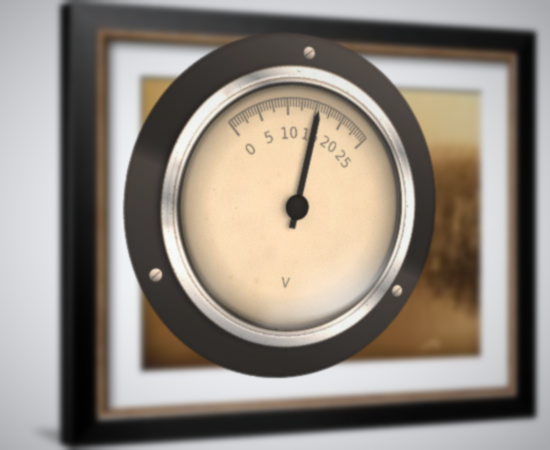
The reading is 15 V
